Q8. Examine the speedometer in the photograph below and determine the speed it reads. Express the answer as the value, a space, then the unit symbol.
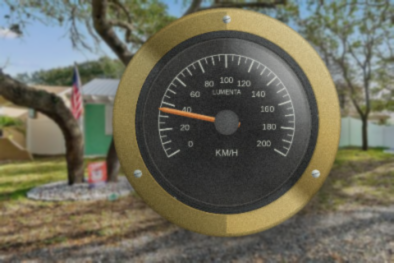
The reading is 35 km/h
